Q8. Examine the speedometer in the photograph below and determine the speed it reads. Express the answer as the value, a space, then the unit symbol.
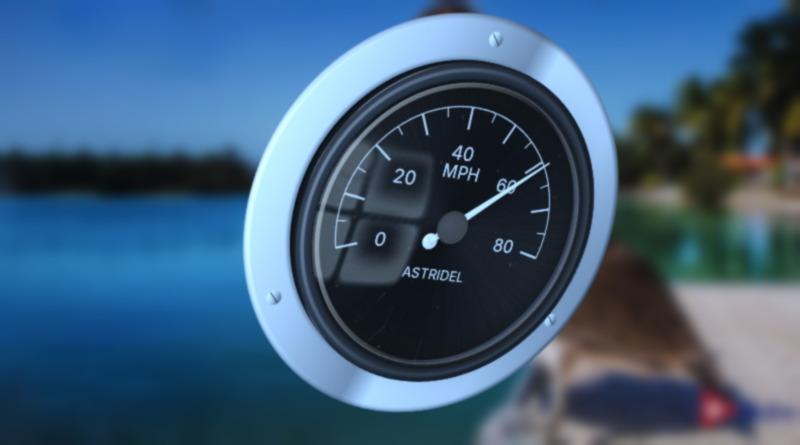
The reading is 60 mph
